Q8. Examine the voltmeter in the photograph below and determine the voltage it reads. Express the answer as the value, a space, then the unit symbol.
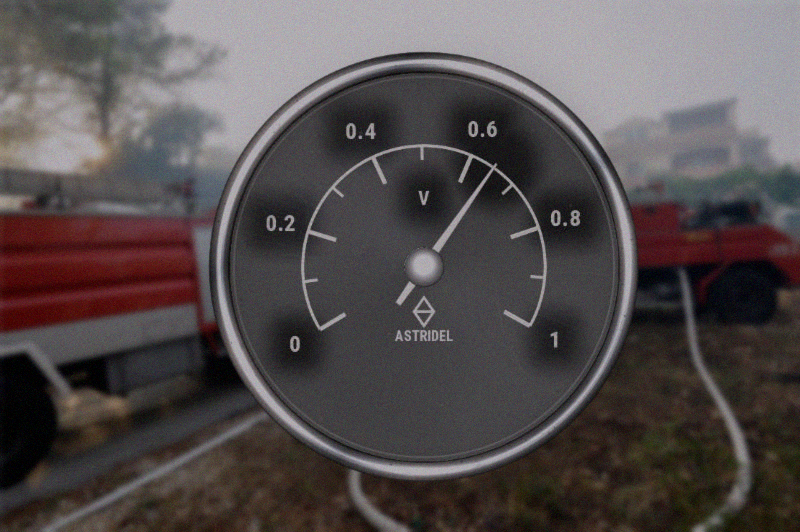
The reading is 0.65 V
